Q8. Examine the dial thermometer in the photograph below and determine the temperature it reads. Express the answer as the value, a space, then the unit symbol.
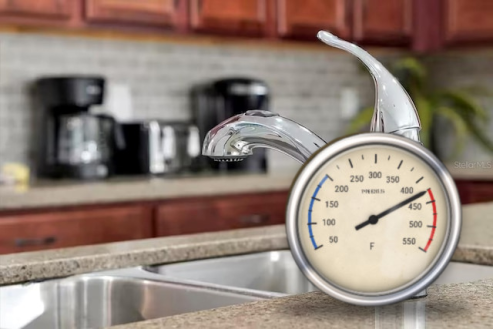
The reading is 425 °F
